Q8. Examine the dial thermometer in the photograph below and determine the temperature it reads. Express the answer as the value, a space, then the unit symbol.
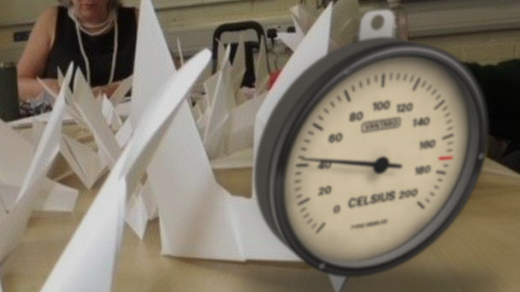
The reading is 44 °C
